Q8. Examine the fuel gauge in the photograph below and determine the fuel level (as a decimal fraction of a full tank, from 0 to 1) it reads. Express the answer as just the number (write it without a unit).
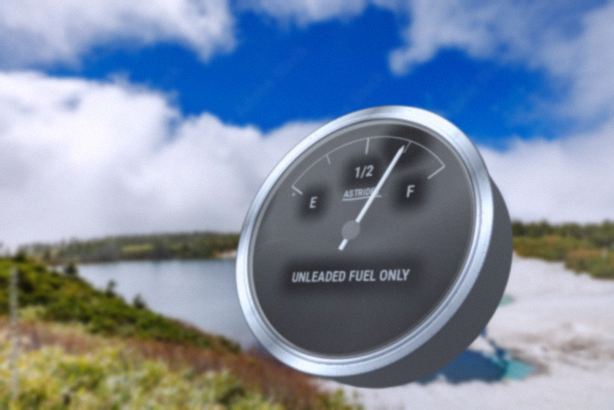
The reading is 0.75
